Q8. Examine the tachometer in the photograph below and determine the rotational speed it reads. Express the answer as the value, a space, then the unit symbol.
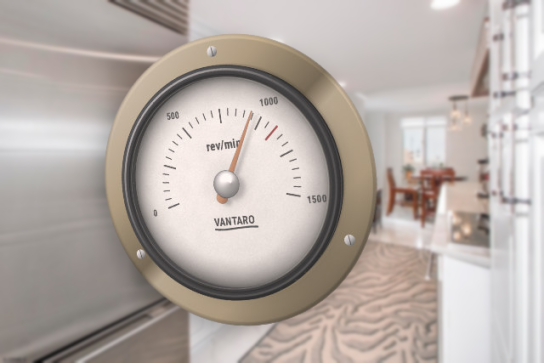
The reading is 950 rpm
